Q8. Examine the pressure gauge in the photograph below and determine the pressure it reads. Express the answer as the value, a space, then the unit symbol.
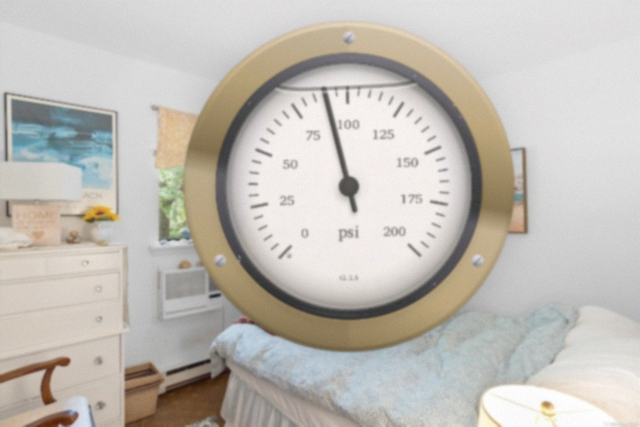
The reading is 90 psi
